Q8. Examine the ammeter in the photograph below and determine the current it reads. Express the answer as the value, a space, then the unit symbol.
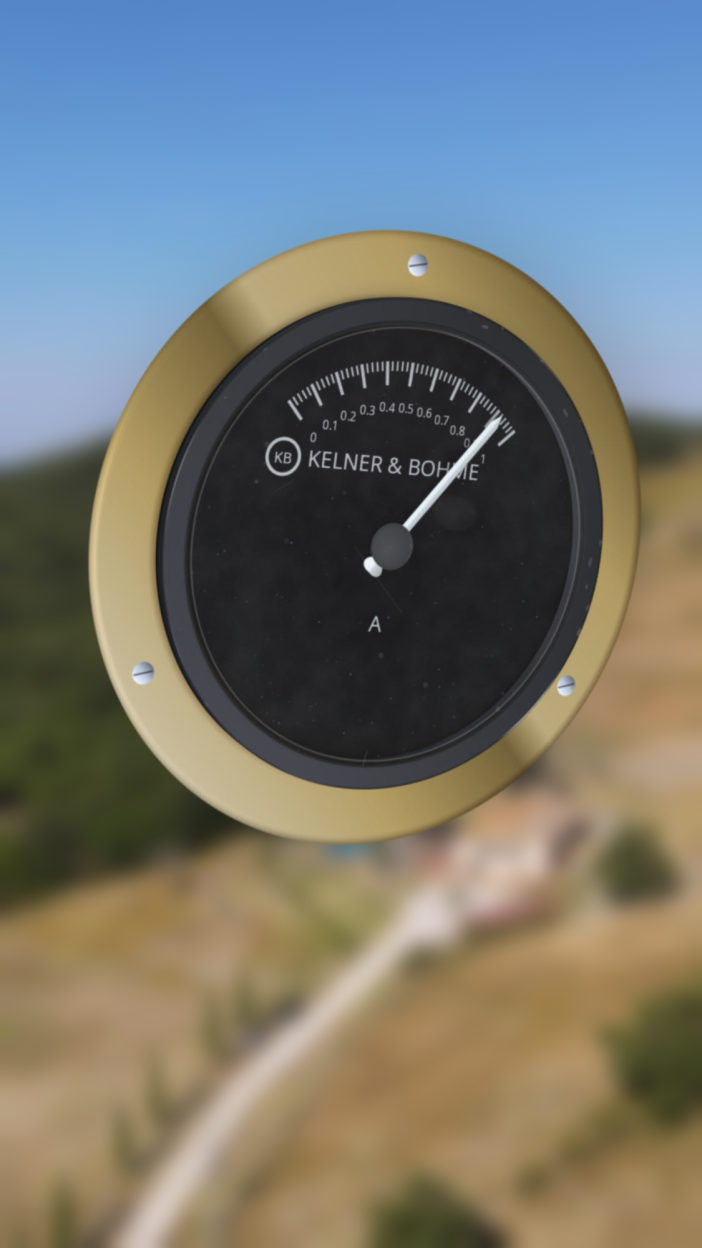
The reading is 0.9 A
